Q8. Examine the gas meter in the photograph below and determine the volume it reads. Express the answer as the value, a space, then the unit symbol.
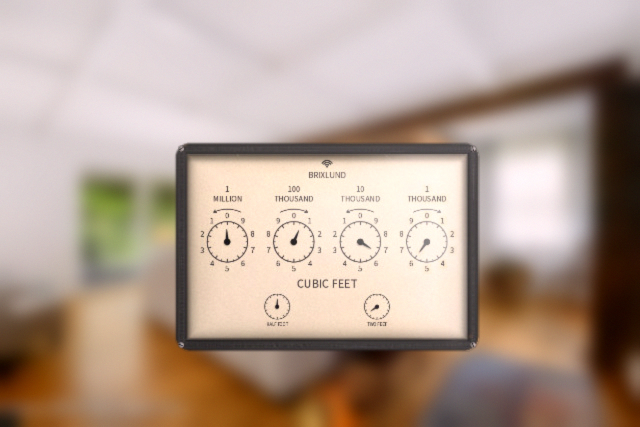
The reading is 6600 ft³
